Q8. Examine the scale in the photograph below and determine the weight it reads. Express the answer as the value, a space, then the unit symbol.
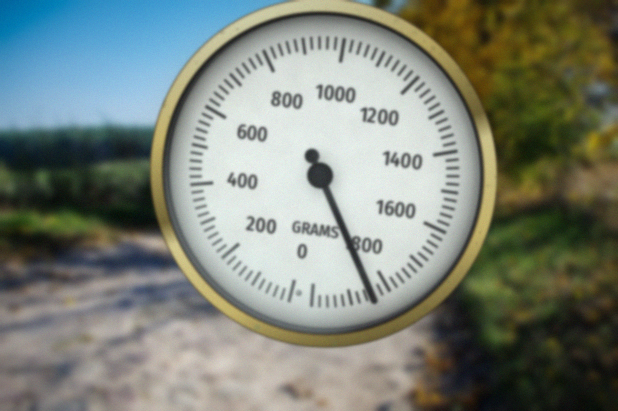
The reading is 1840 g
